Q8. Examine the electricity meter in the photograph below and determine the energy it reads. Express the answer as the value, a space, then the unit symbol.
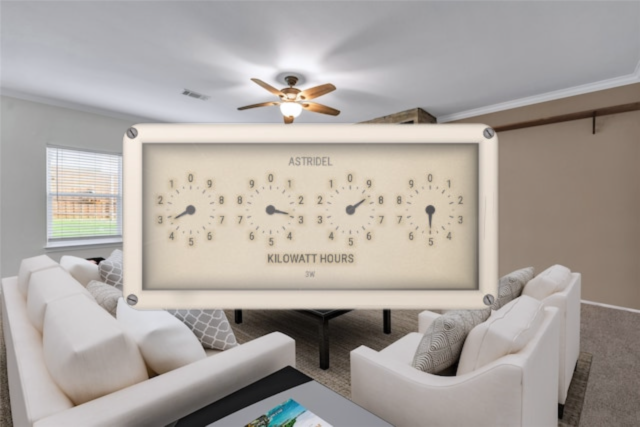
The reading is 3285 kWh
